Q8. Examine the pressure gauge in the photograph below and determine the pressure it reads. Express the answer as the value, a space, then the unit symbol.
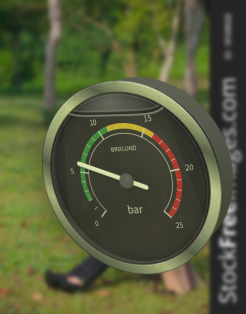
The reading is 6 bar
